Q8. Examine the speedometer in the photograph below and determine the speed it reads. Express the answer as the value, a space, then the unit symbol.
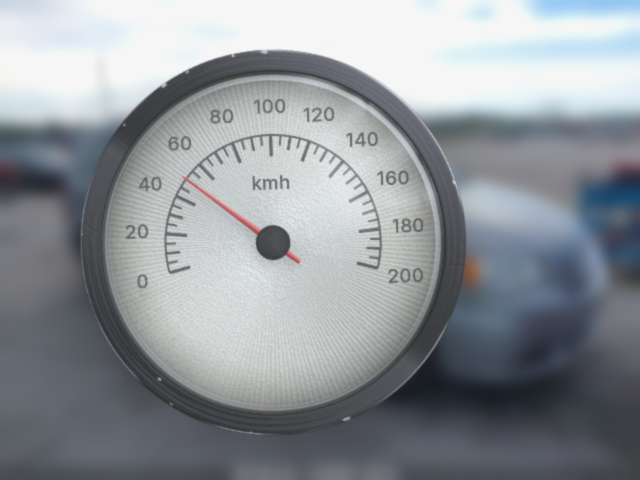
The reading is 50 km/h
